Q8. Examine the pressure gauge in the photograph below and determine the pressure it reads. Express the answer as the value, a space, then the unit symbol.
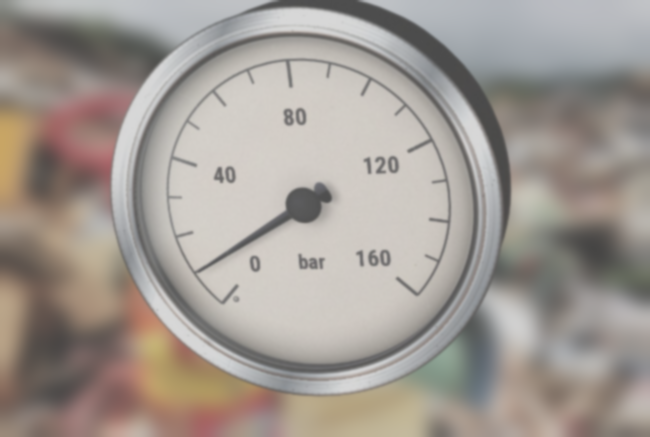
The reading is 10 bar
